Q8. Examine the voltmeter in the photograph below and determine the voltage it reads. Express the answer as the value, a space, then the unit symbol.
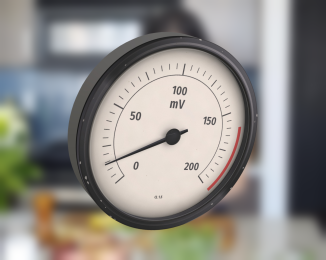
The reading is 15 mV
